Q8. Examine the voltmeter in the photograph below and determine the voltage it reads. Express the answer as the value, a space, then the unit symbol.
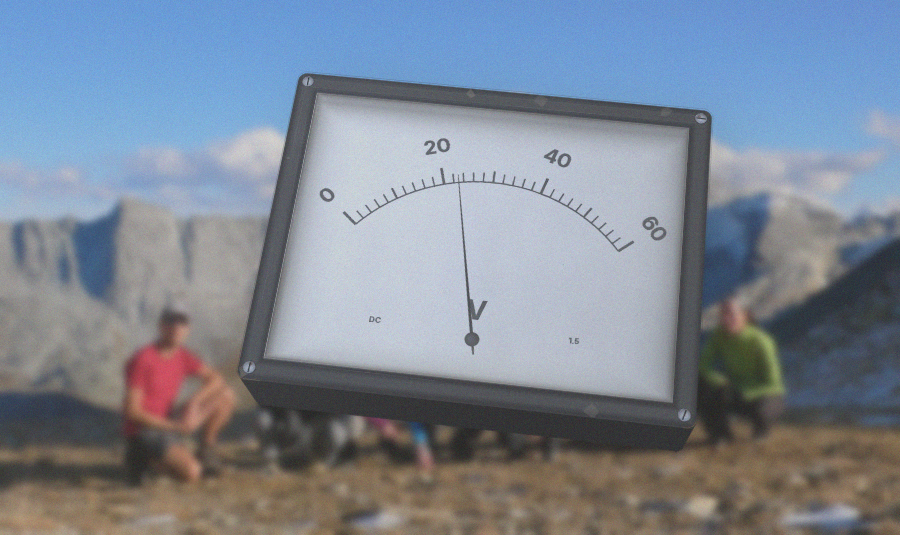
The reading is 23 V
